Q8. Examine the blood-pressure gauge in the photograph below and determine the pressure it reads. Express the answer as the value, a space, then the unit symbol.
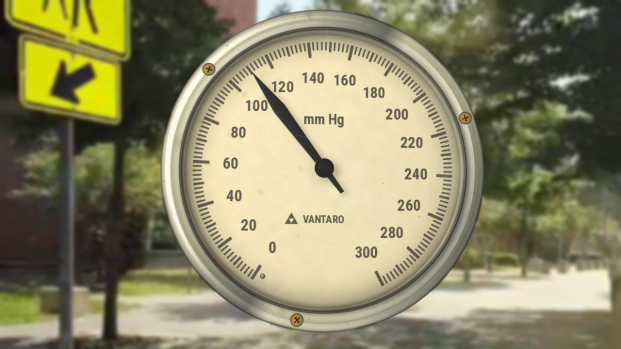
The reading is 110 mmHg
